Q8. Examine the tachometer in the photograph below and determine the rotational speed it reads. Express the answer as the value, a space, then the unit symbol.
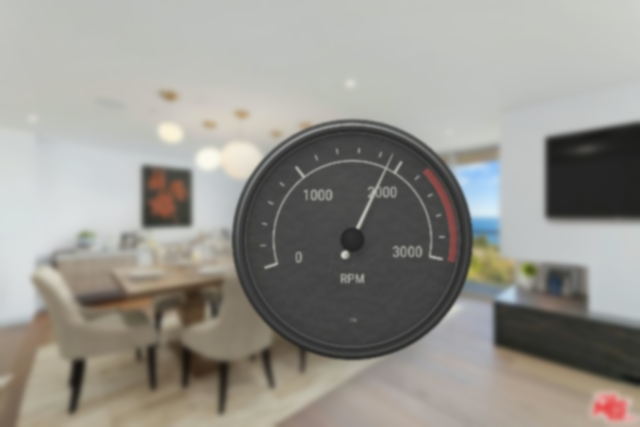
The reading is 1900 rpm
